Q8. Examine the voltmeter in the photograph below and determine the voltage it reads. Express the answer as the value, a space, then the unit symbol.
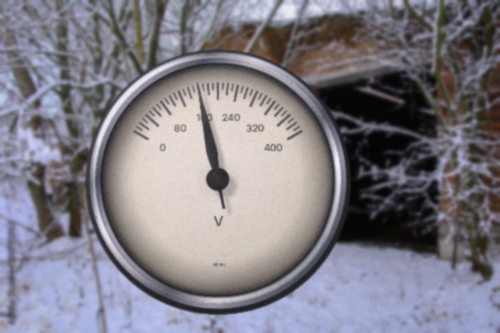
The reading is 160 V
